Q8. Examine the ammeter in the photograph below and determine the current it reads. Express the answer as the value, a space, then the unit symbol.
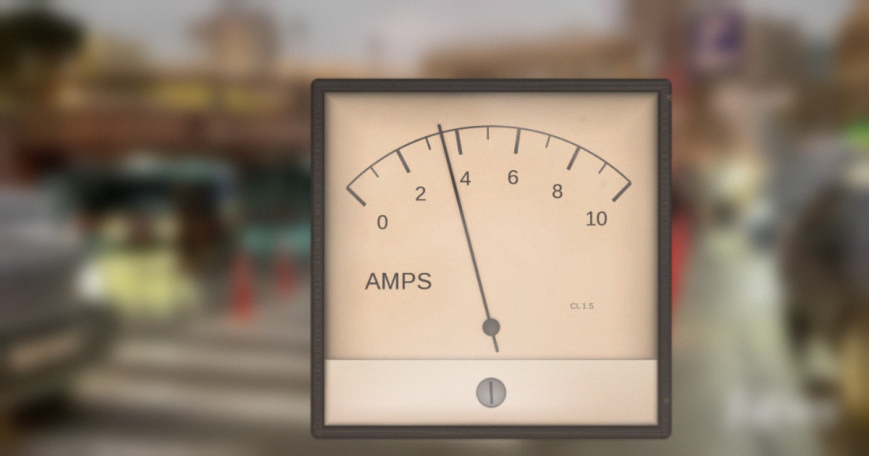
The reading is 3.5 A
